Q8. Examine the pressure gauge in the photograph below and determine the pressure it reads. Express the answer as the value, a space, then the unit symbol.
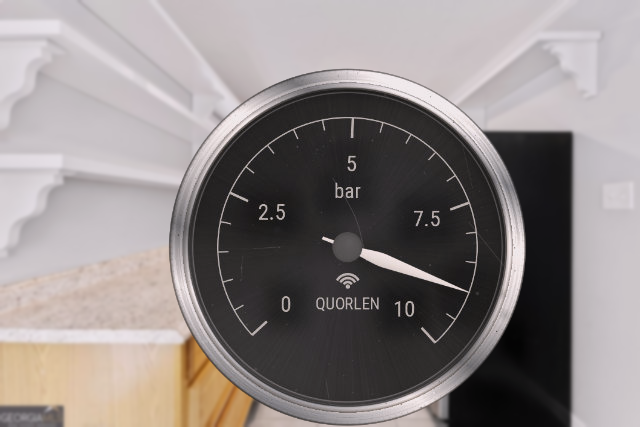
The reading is 9 bar
